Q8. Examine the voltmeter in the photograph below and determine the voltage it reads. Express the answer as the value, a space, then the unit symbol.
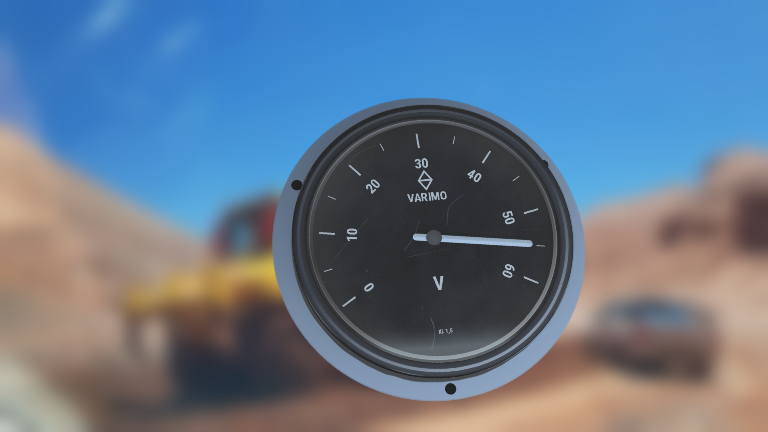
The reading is 55 V
